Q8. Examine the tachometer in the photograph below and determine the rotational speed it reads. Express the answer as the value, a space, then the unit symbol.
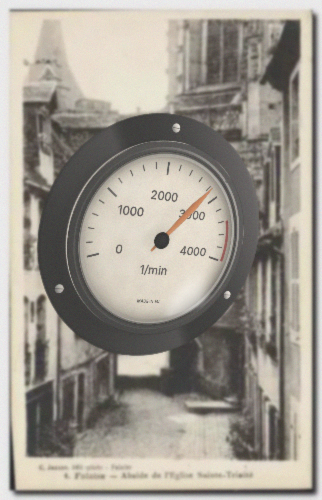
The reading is 2800 rpm
